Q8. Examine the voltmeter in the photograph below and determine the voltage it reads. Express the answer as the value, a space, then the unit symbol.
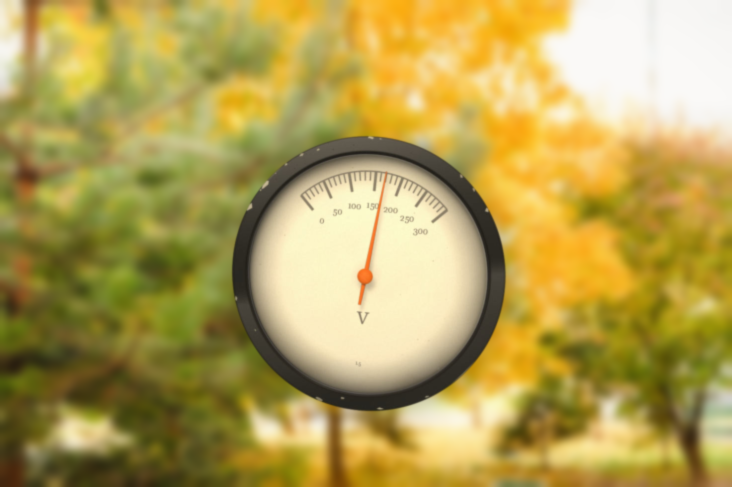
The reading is 170 V
